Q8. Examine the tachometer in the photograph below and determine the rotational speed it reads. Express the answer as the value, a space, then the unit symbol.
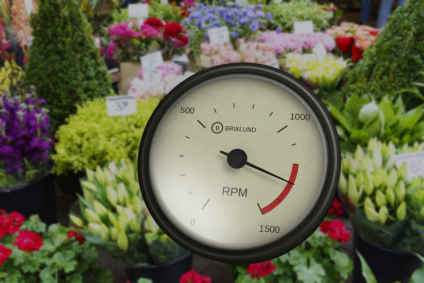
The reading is 1300 rpm
